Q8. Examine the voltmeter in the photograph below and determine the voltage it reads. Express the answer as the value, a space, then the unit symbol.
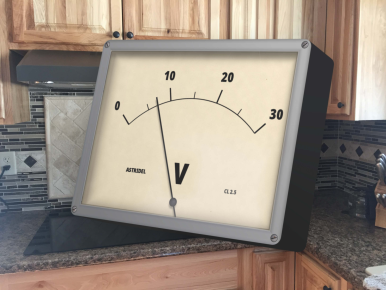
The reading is 7.5 V
